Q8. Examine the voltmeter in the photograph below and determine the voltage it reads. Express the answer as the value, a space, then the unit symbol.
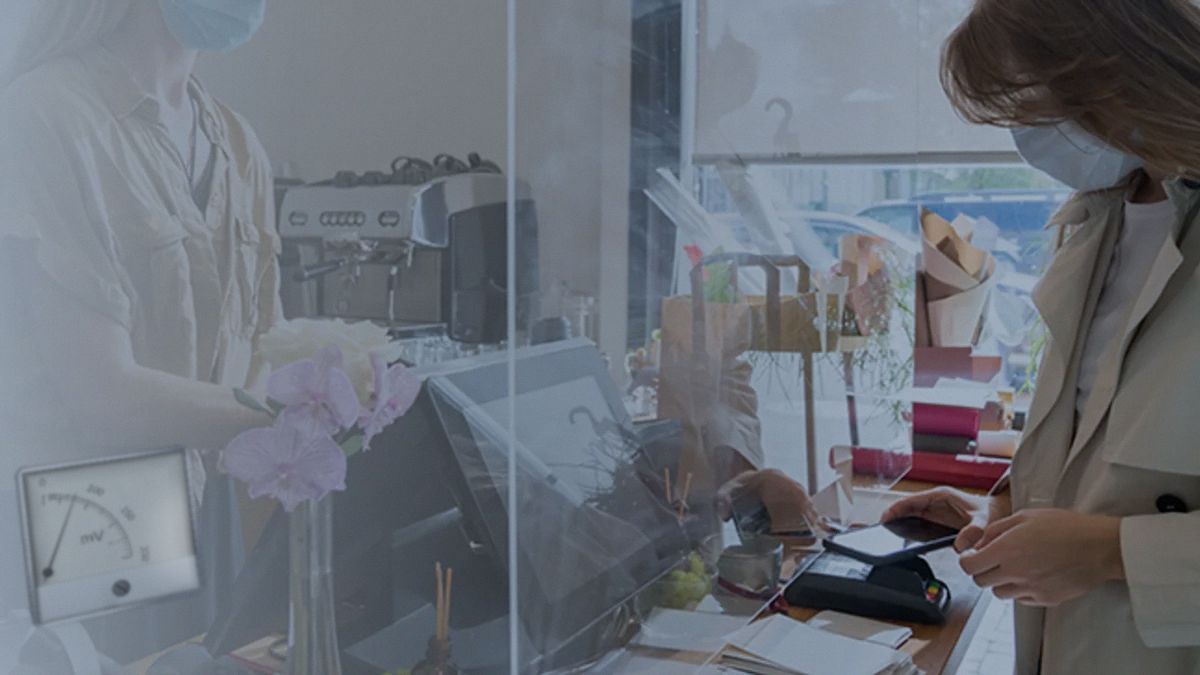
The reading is 75 mV
